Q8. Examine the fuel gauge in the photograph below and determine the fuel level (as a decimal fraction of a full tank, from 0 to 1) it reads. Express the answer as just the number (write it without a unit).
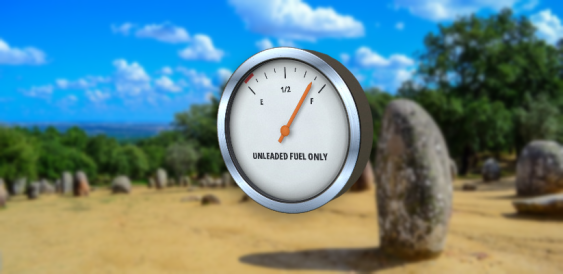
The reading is 0.875
